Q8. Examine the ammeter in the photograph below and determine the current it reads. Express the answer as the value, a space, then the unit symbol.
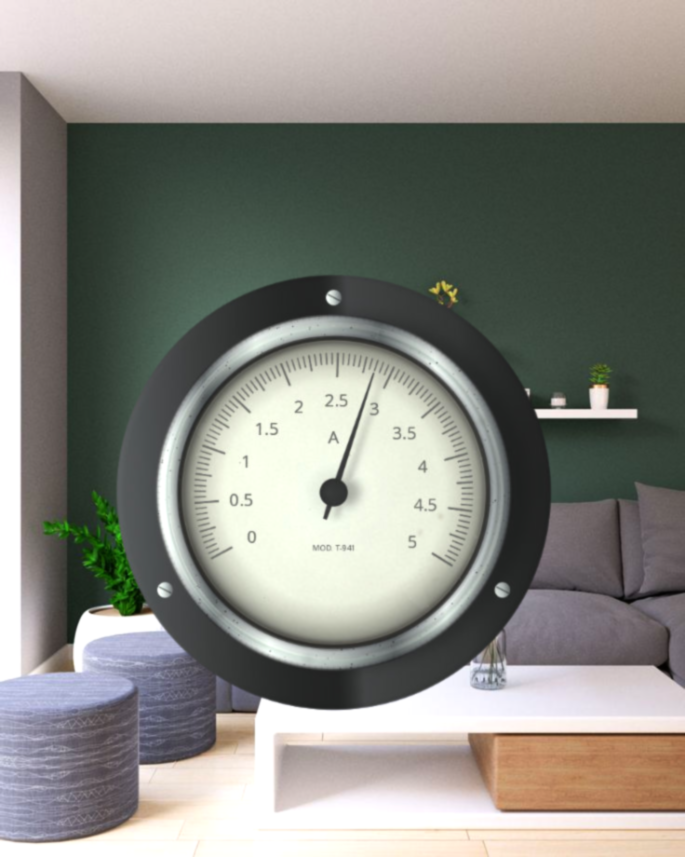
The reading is 2.85 A
